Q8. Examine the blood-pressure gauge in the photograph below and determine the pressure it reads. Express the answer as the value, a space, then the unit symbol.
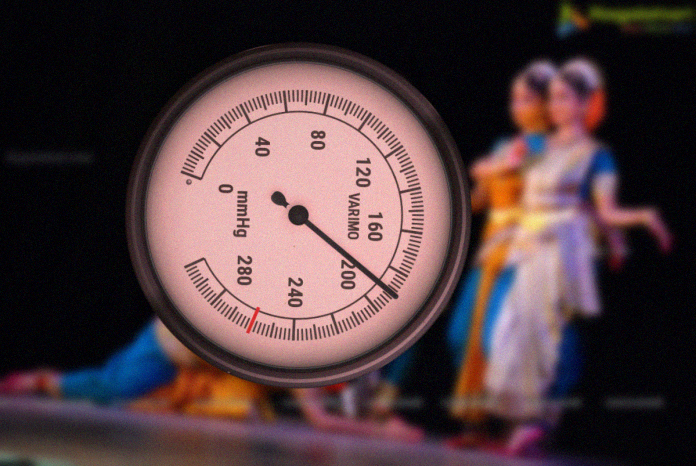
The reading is 190 mmHg
